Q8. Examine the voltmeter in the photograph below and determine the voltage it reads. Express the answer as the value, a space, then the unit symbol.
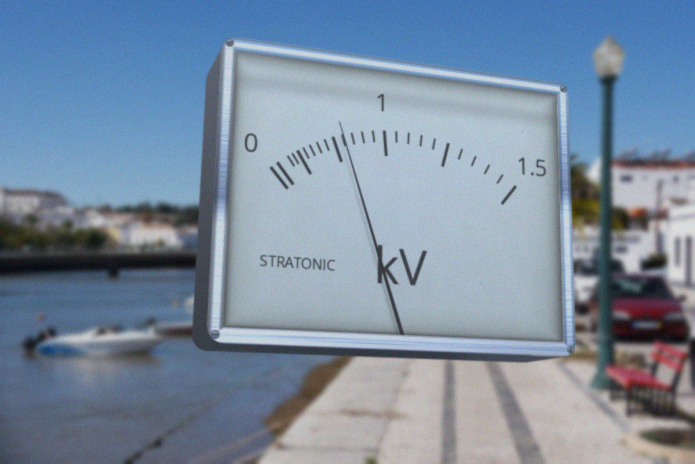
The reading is 0.8 kV
